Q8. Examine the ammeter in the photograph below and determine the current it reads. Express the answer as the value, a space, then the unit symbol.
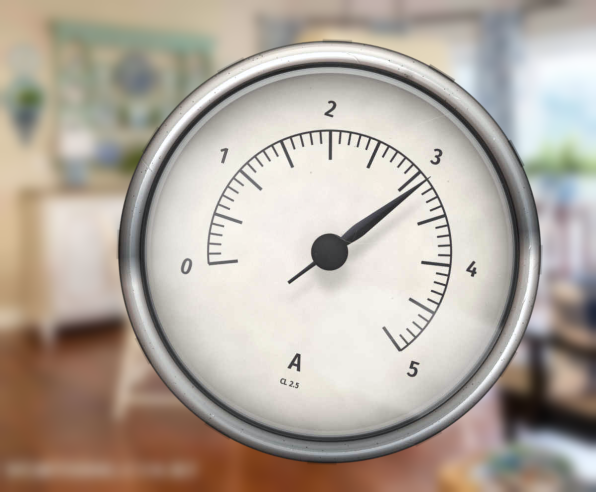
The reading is 3.1 A
